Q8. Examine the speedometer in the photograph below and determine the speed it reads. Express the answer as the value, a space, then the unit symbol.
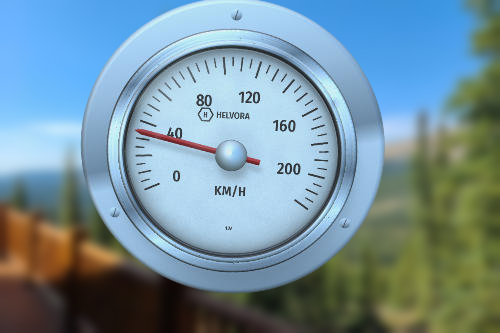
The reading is 35 km/h
